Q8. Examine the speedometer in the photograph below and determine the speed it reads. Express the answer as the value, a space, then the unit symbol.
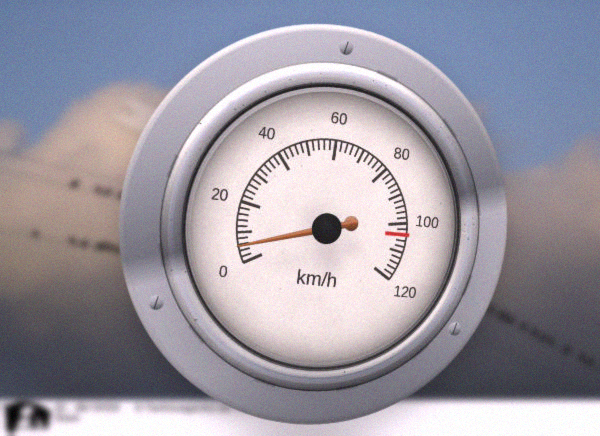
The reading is 6 km/h
